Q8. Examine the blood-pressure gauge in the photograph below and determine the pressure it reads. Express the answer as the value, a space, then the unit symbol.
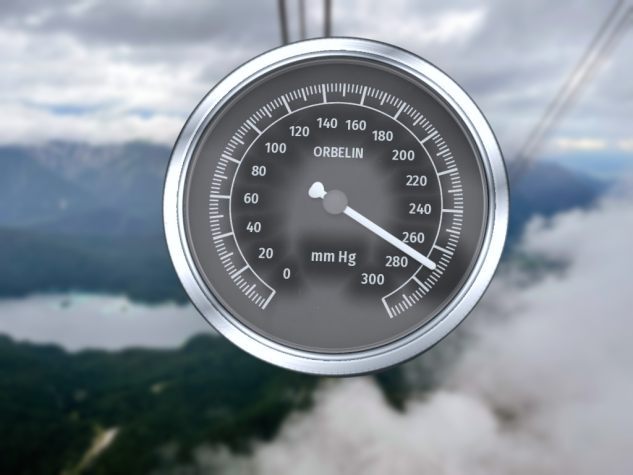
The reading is 270 mmHg
